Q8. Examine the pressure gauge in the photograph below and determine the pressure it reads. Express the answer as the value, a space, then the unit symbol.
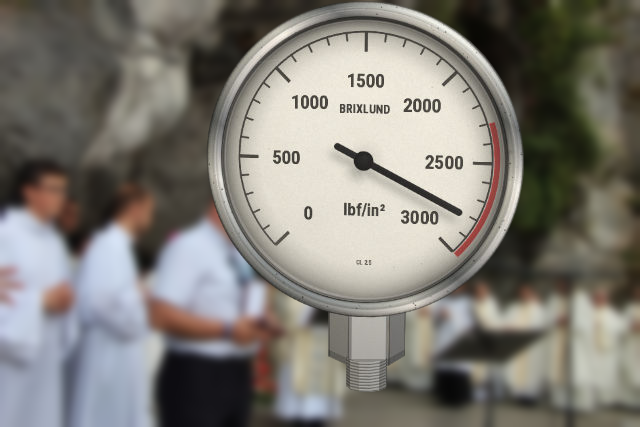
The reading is 2800 psi
